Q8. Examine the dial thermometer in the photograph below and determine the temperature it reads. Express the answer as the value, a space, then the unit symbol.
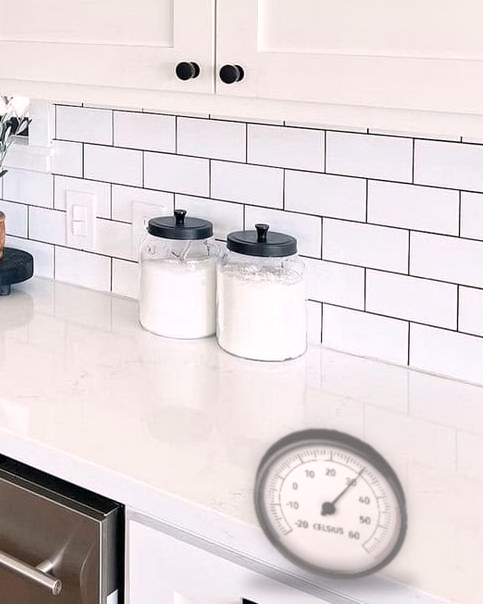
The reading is 30 °C
